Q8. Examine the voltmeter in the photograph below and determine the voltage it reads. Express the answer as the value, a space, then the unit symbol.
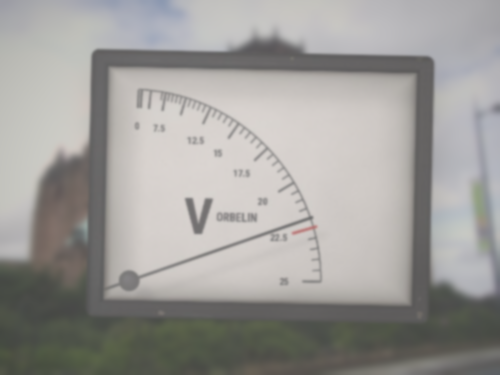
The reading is 22 V
